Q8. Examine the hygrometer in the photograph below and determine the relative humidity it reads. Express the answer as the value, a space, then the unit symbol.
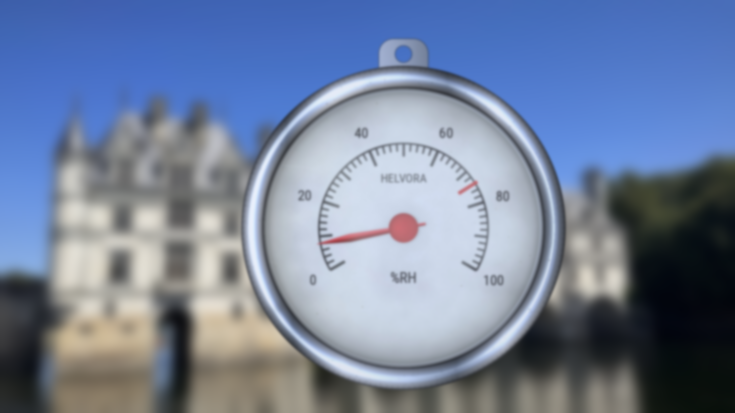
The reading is 8 %
